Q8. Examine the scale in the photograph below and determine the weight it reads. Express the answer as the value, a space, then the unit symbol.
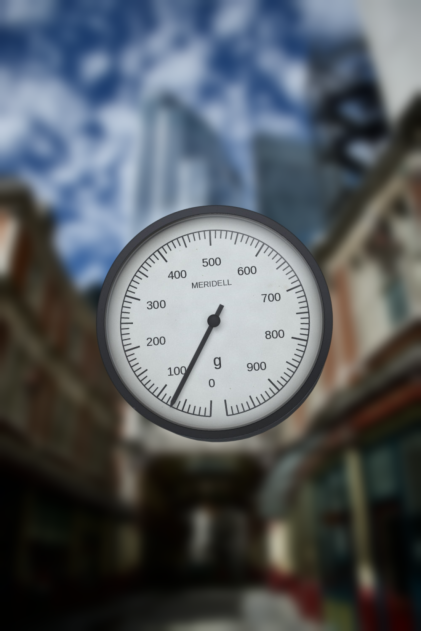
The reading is 70 g
